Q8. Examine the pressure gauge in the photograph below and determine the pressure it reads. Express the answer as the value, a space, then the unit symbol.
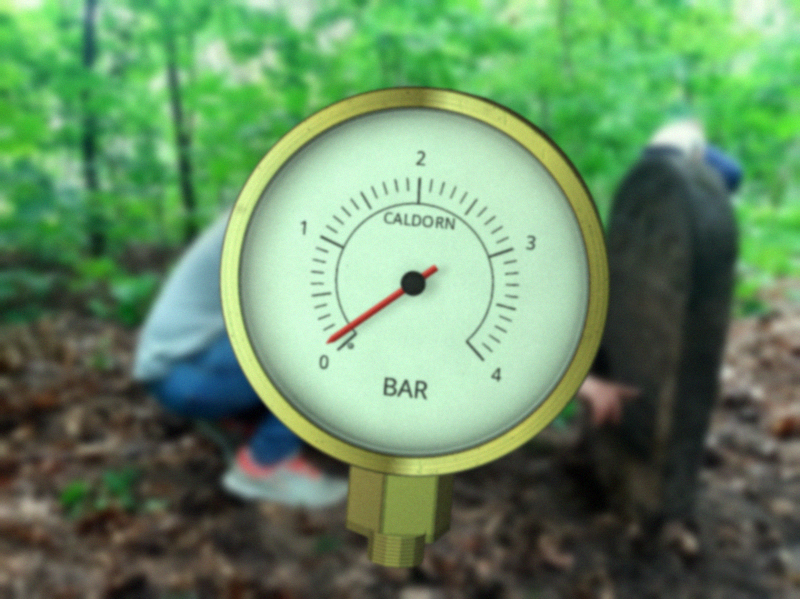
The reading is 0.1 bar
